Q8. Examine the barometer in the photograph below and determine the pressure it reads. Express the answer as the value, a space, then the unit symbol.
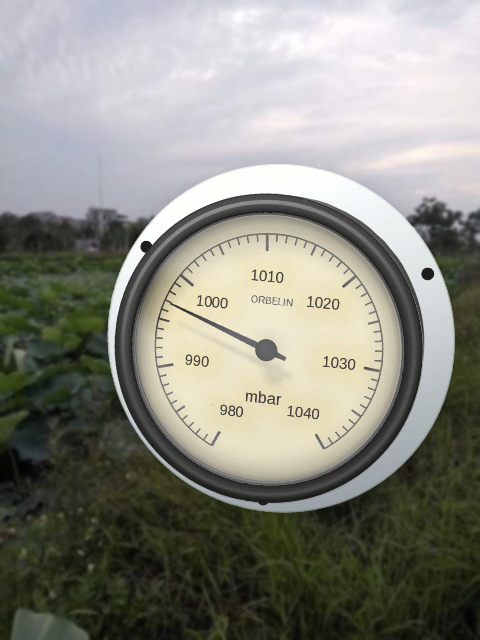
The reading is 997 mbar
